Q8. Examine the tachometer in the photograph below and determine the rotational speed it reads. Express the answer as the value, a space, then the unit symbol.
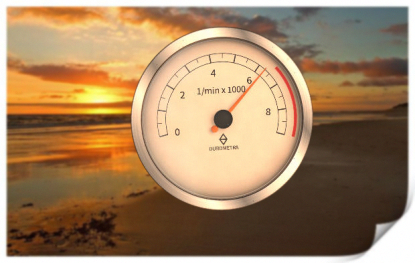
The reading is 6250 rpm
